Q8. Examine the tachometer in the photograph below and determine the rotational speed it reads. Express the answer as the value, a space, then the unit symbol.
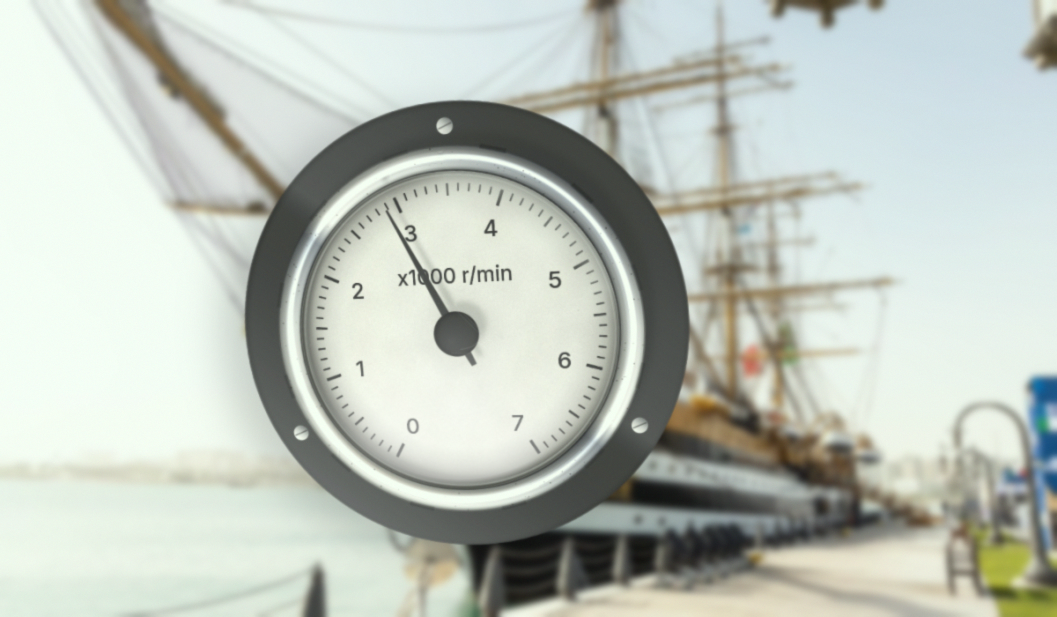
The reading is 2900 rpm
